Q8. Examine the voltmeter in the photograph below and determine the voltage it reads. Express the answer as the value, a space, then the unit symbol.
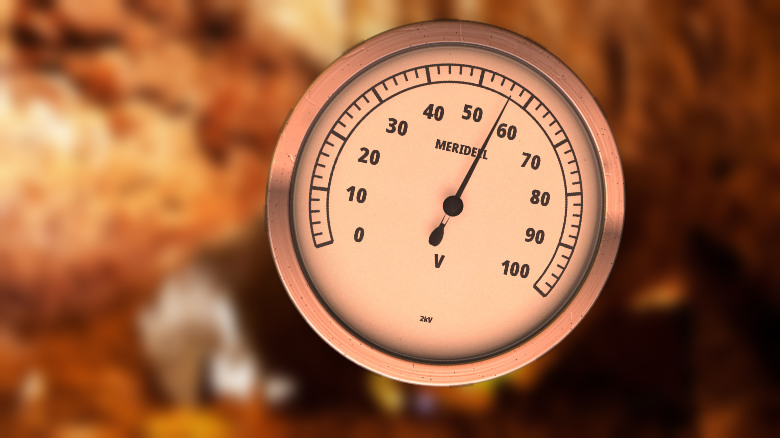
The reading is 56 V
